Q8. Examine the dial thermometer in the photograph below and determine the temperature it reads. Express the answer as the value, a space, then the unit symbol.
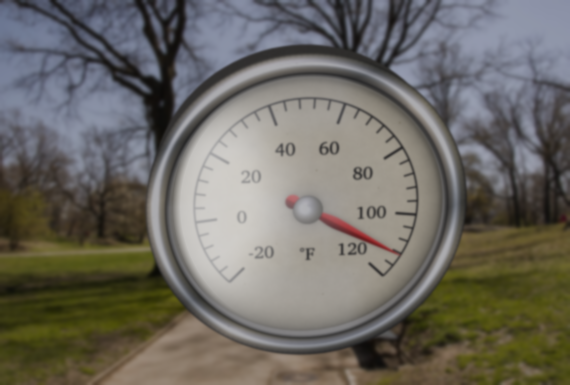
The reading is 112 °F
